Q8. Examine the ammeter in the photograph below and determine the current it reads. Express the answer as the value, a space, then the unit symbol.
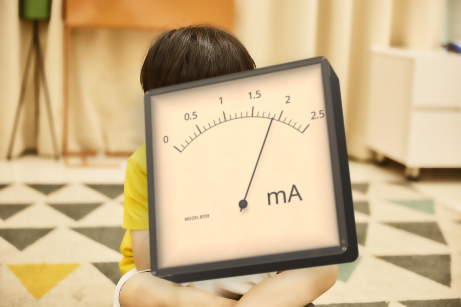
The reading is 1.9 mA
